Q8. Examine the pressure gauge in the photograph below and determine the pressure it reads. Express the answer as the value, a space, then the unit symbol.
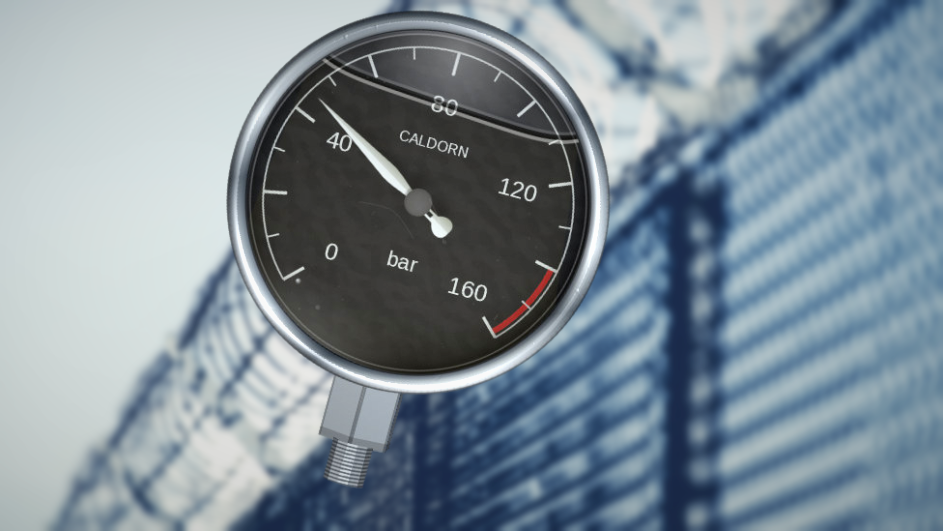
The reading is 45 bar
